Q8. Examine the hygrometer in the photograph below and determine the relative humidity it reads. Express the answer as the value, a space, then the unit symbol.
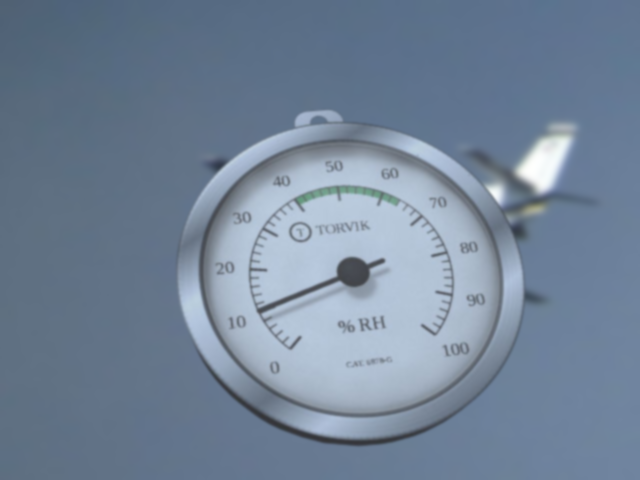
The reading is 10 %
